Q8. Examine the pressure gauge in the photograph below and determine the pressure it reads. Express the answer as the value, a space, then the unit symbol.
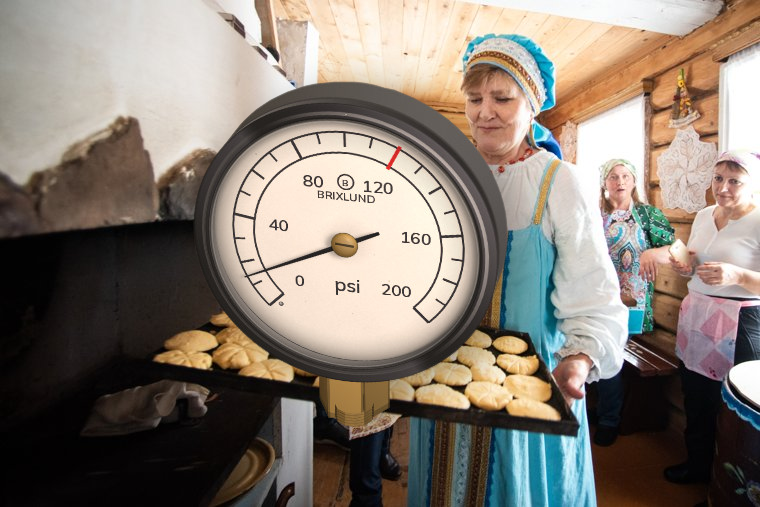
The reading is 15 psi
